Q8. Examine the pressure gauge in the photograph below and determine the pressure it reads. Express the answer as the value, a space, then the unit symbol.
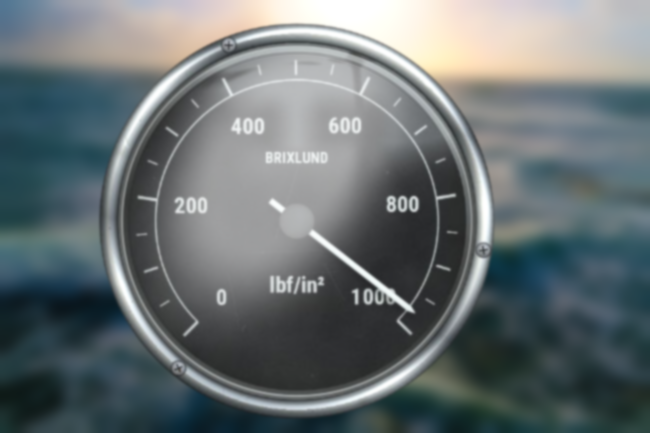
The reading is 975 psi
